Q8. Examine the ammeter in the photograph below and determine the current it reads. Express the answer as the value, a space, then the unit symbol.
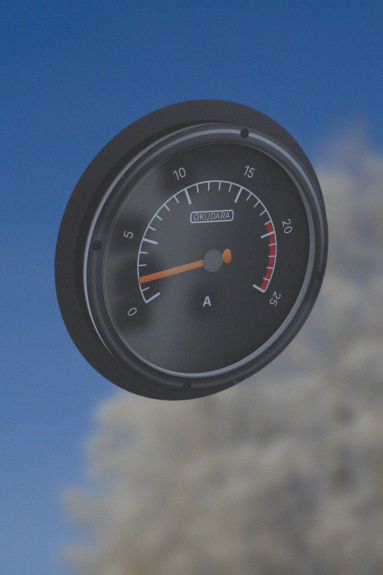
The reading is 2 A
